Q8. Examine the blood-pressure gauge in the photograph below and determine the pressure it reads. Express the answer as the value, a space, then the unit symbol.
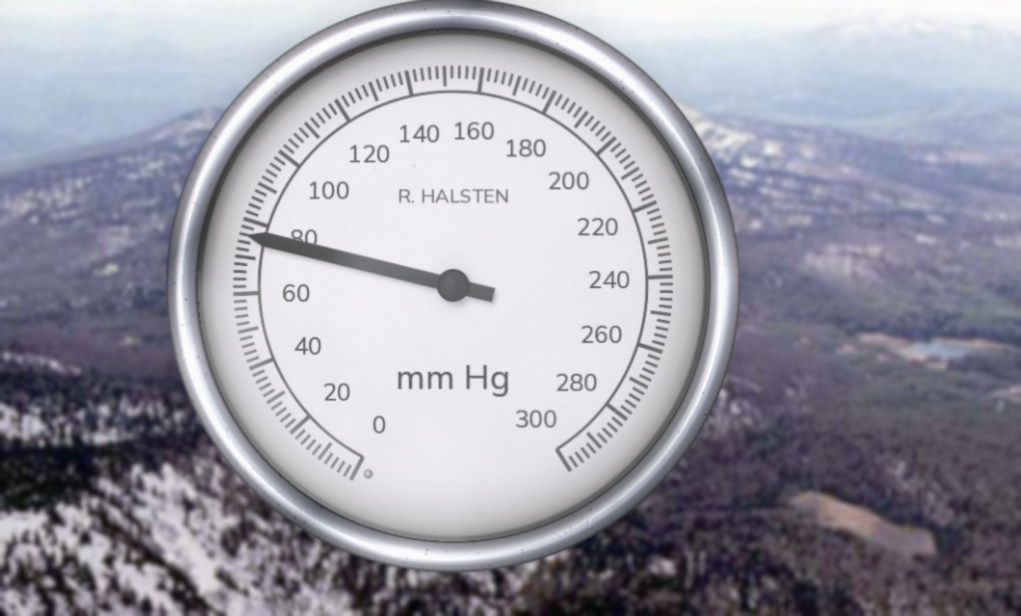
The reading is 76 mmHg
